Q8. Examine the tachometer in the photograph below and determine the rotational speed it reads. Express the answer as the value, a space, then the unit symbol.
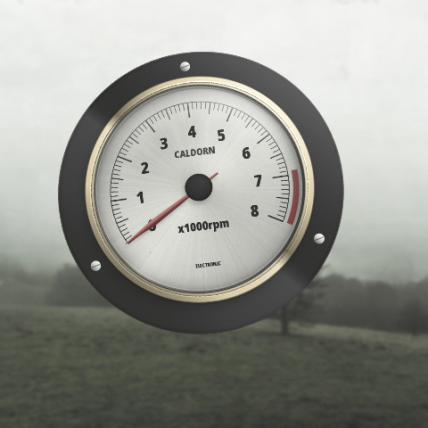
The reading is 0 rpm
